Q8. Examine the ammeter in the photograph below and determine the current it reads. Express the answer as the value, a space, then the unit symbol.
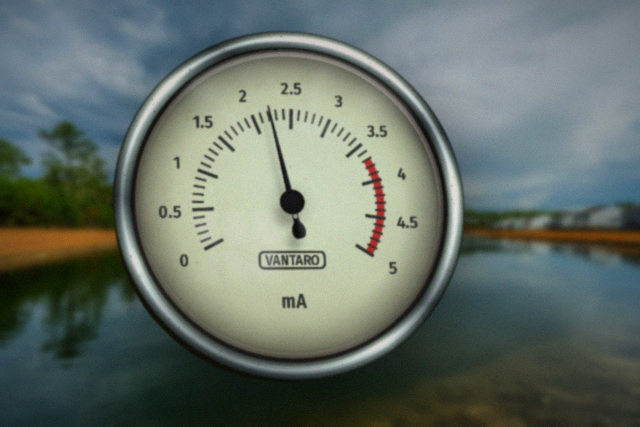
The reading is 2.2 mA
